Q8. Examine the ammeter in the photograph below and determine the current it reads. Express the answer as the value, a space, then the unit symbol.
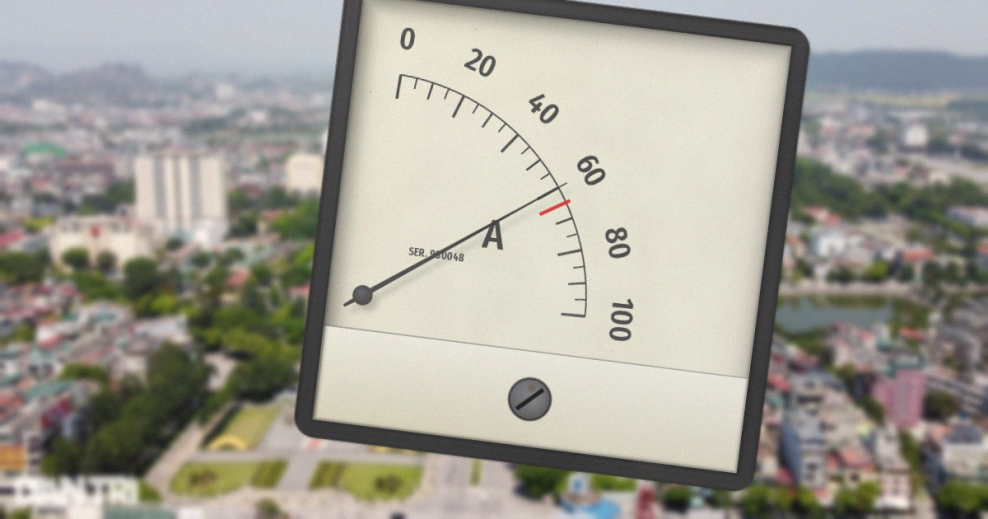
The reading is 60 A
